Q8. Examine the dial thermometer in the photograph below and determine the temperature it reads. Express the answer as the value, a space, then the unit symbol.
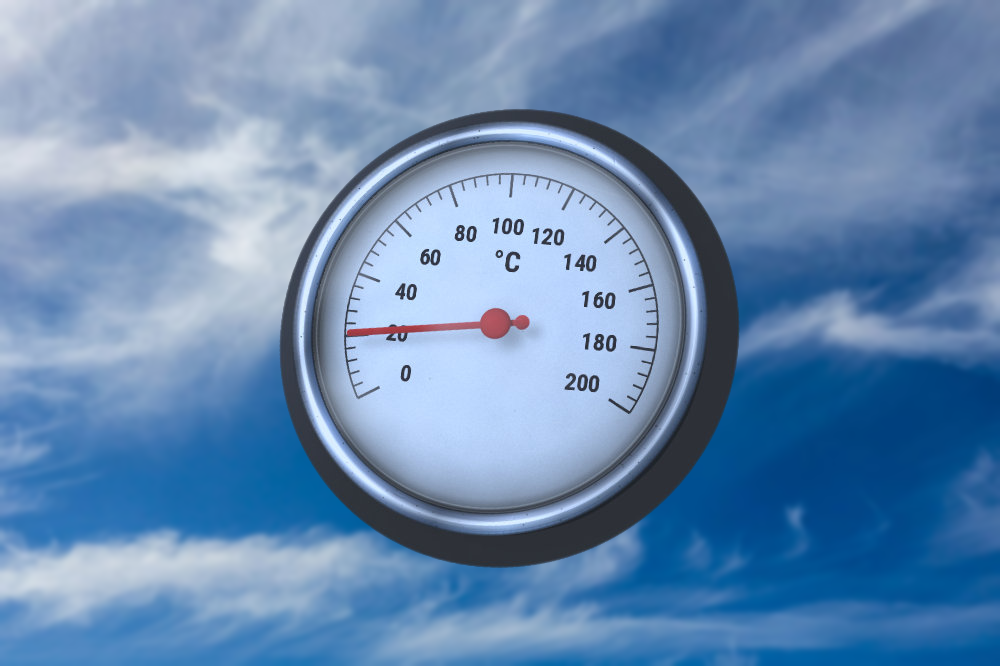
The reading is 20 °C
